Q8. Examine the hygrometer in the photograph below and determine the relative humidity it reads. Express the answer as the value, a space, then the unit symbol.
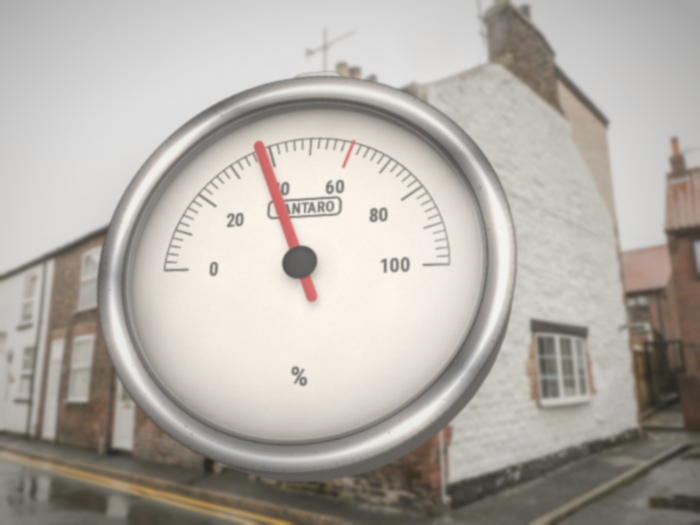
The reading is 38 %
